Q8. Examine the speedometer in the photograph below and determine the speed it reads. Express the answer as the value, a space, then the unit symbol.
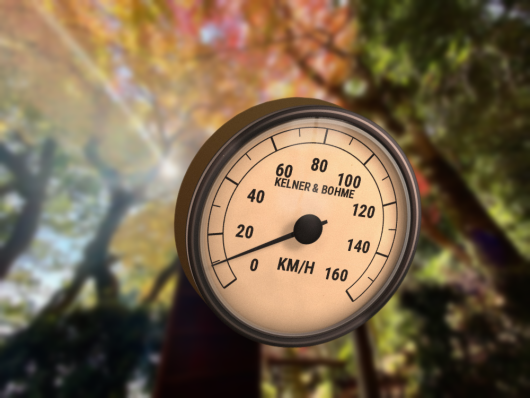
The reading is 10 km/h
